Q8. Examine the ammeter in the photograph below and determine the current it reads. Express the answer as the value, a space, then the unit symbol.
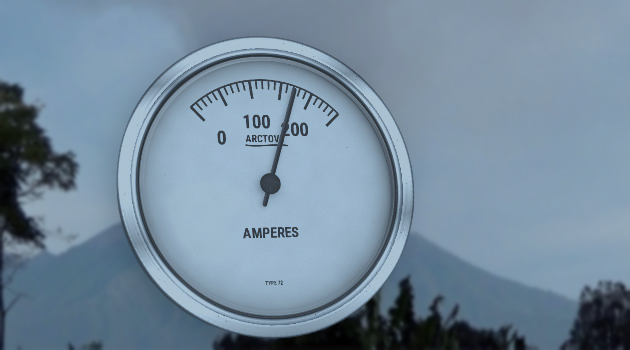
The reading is 170 A
